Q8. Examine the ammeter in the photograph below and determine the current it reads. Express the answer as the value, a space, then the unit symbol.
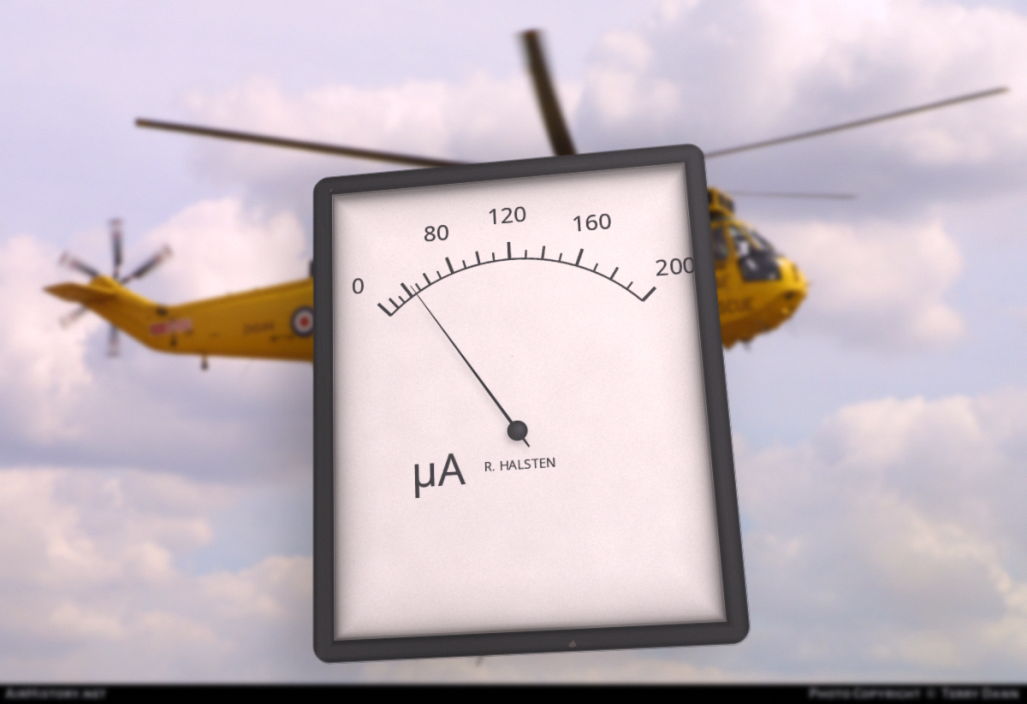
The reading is 45 µA
